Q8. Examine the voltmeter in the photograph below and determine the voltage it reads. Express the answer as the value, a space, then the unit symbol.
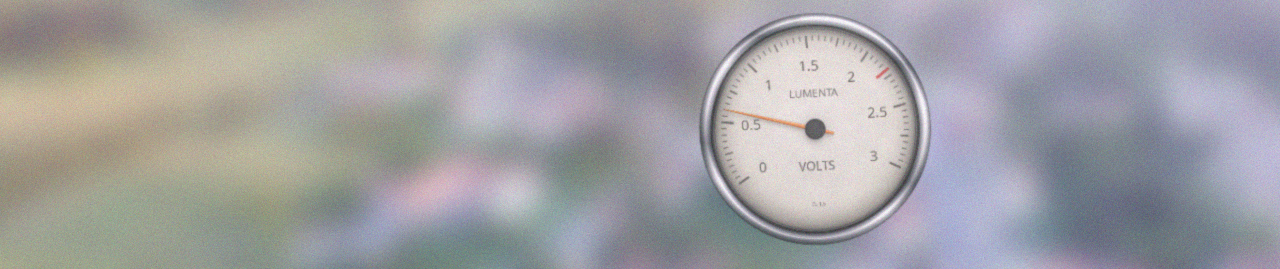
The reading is 0.6 V
